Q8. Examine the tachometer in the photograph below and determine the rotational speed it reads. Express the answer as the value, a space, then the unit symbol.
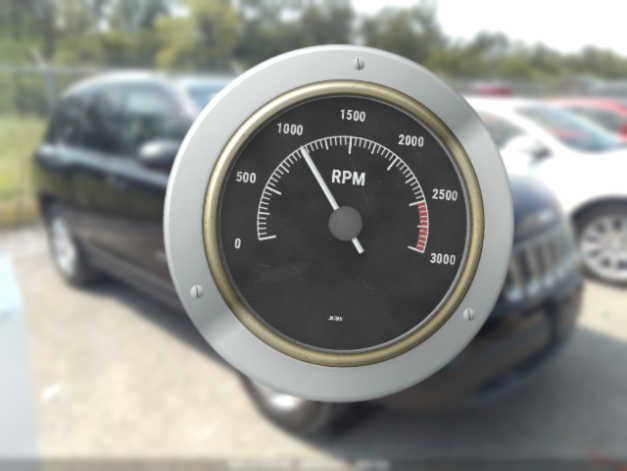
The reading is 1000 rpm
